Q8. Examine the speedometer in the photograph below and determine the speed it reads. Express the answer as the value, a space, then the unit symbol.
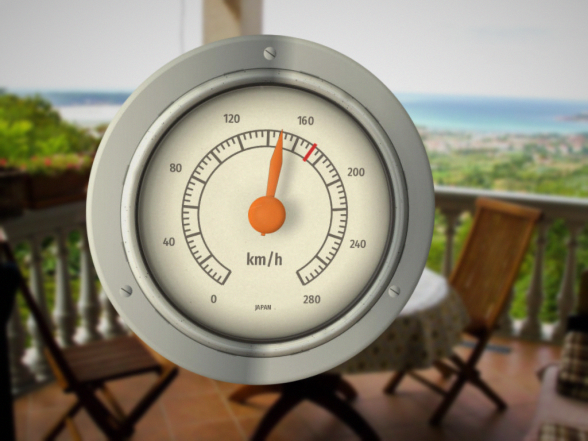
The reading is 148 km/h
